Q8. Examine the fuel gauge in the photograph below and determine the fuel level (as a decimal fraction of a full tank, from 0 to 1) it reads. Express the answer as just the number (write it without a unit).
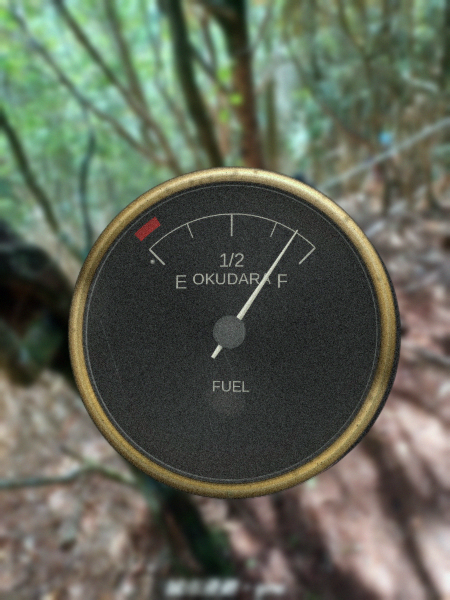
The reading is 0.875
